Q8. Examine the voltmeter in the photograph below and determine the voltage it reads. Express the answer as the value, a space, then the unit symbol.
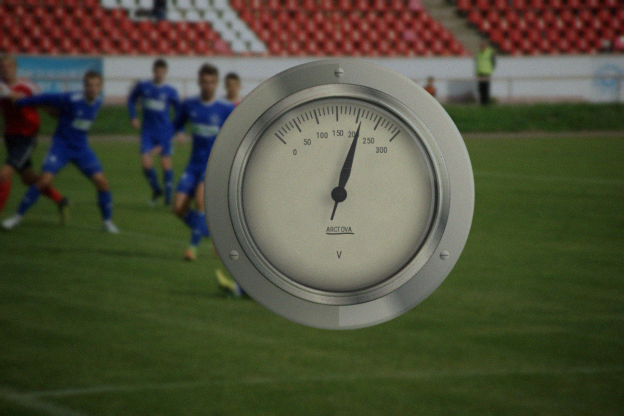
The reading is 210 V
